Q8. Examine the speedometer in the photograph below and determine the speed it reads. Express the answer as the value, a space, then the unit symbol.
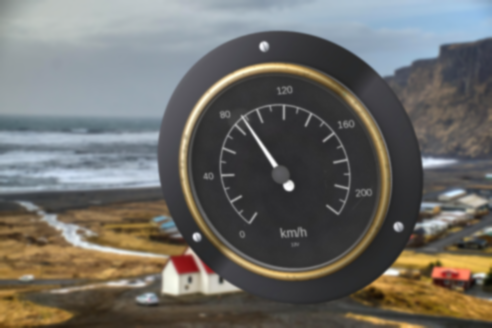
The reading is 90 km/h
